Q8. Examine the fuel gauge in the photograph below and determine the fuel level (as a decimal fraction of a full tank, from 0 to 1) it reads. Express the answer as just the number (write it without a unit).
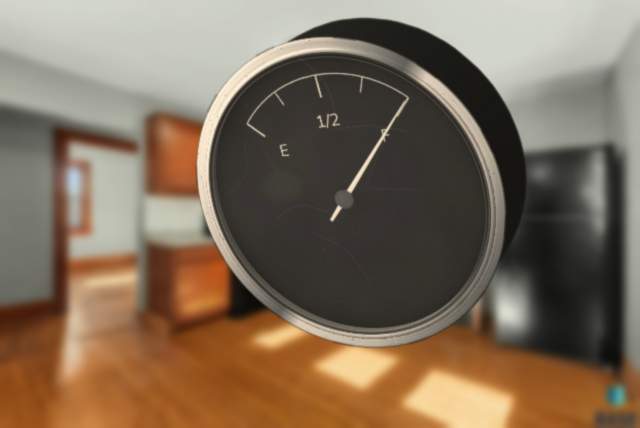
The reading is 1
